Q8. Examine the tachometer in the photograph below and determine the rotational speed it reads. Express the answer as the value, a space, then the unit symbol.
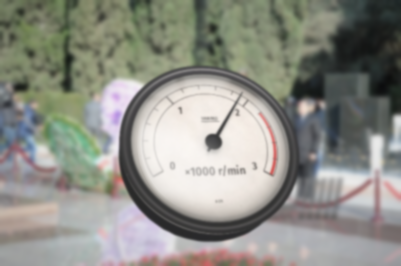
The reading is 1900 rpm
